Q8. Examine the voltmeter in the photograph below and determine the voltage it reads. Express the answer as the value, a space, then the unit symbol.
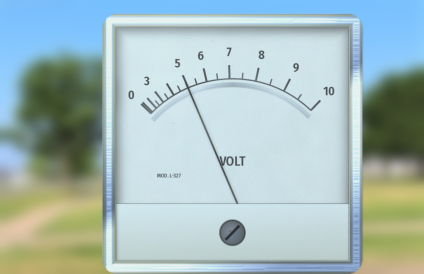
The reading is 5 V
